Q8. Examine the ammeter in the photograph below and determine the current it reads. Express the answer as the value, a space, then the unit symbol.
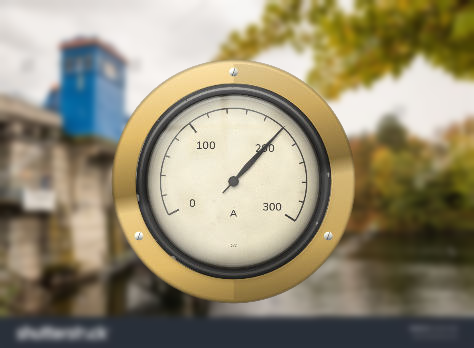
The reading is 200 A
